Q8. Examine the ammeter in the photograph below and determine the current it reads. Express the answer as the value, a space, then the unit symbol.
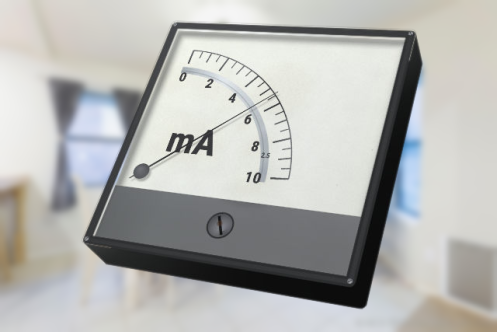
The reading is 5.5 mA
